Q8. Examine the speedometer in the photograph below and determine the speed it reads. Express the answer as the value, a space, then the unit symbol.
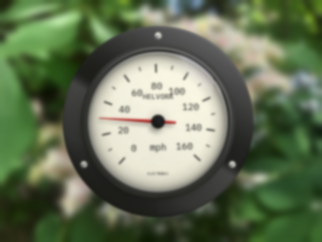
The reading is 30 mph
